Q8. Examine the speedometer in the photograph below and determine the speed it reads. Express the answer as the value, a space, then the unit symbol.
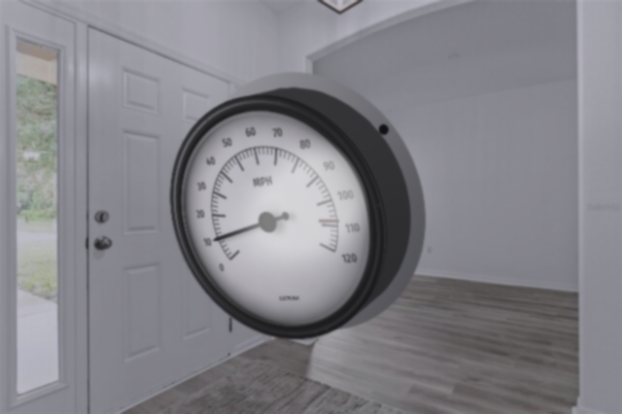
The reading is 10 mph
